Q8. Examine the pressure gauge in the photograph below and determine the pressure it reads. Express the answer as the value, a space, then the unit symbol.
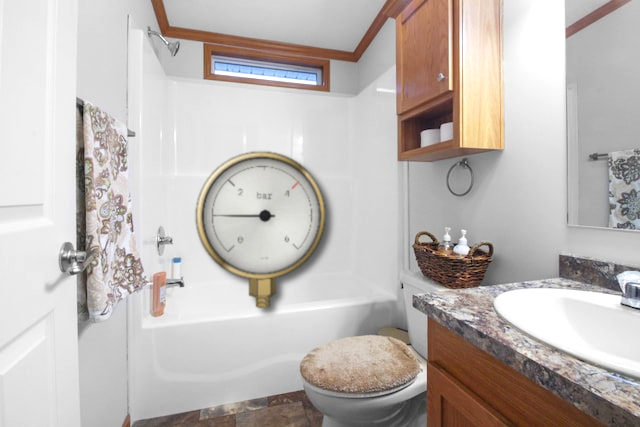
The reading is 1 bar
